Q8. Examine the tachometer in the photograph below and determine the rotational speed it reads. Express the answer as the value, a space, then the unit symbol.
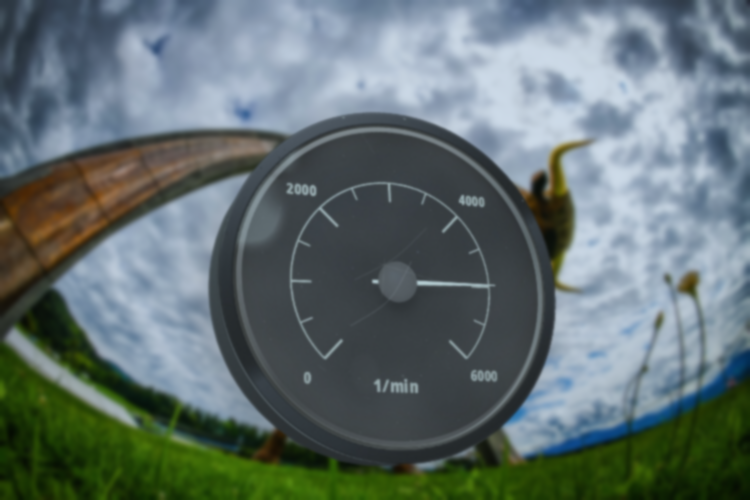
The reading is 5000 rpm
